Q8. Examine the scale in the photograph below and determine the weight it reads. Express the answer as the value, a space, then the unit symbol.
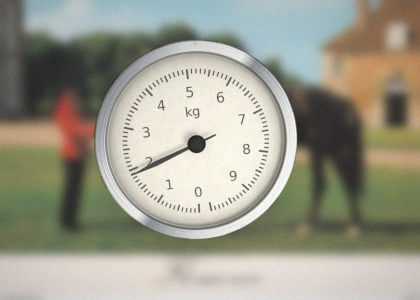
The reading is 1.9 kg
